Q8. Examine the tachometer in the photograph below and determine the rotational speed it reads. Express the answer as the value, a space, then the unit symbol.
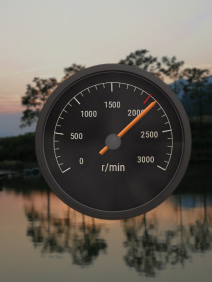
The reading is 2100 rpm
